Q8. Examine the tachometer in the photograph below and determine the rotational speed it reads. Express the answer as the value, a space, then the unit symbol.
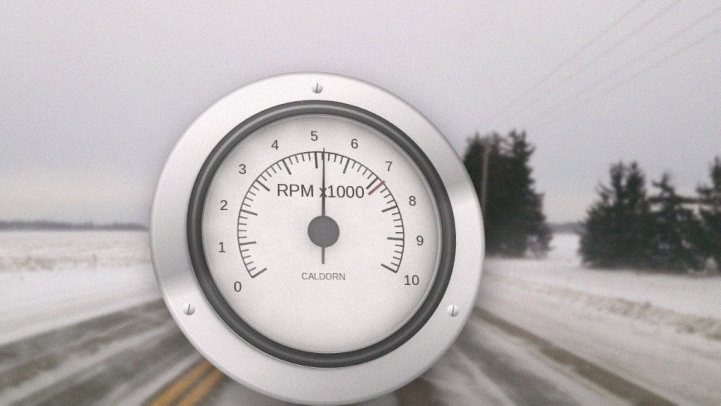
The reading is 5200 rpm
